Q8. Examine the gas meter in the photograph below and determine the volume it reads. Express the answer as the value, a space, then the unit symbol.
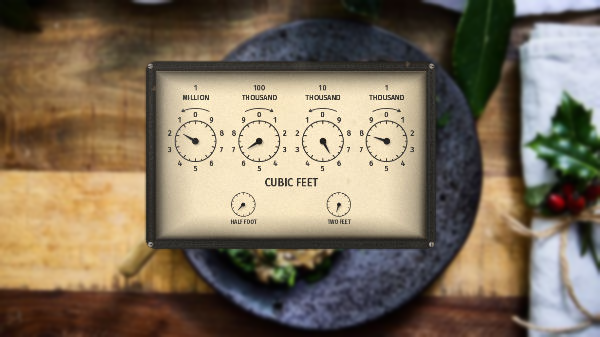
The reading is 165800 ft³
